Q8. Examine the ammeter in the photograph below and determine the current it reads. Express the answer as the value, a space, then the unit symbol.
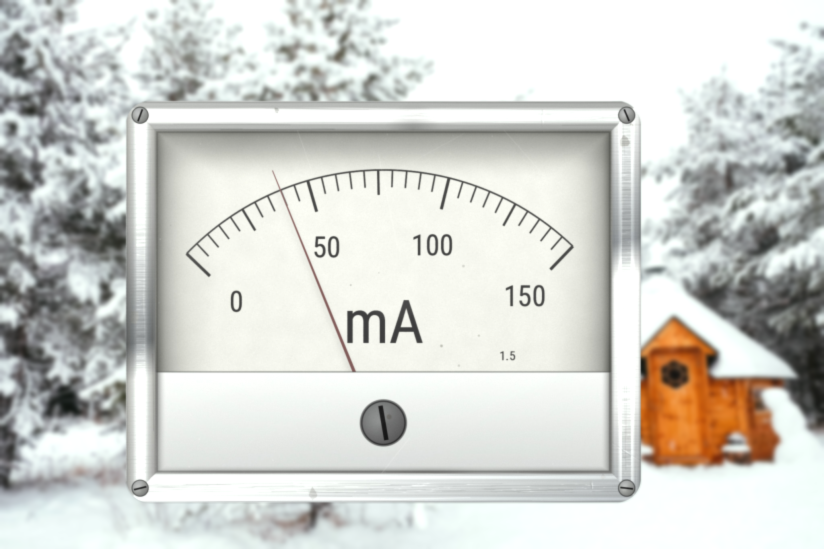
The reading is 40 mA
